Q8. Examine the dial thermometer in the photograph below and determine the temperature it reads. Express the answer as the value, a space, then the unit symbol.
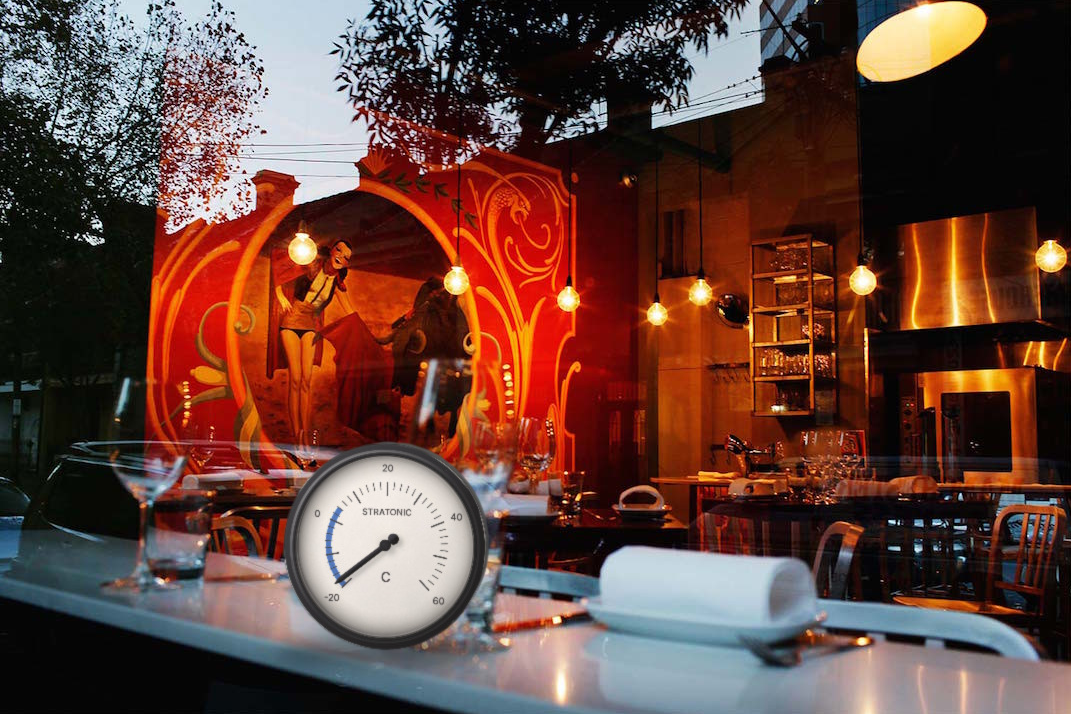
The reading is -18 °C
